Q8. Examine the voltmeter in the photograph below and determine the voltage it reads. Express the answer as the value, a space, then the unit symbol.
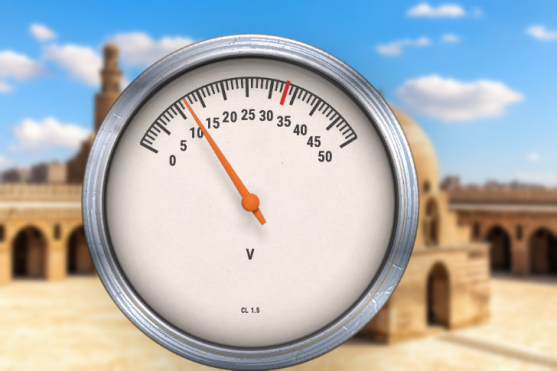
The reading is 12 V
